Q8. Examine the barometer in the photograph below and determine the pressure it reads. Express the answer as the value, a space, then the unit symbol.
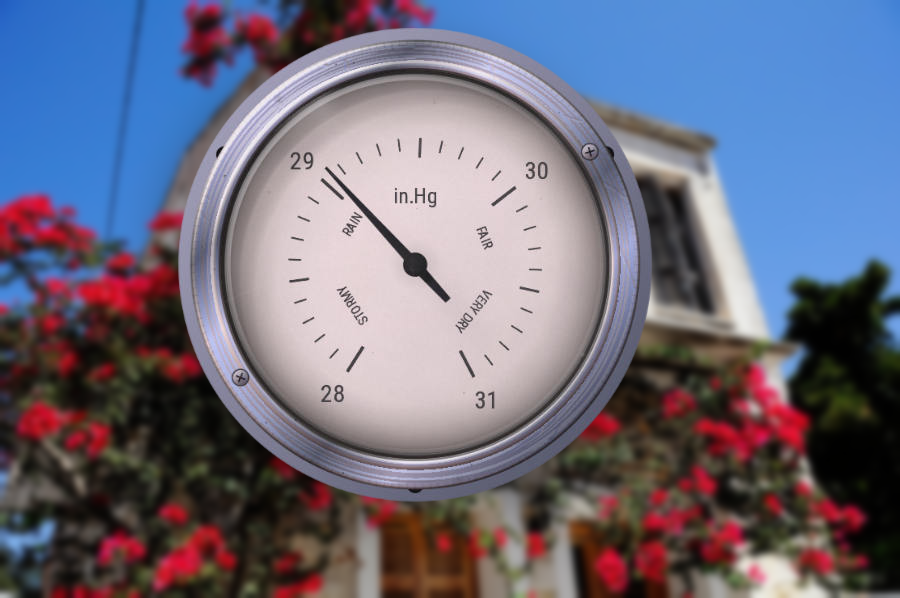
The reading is 29.05 inHg
